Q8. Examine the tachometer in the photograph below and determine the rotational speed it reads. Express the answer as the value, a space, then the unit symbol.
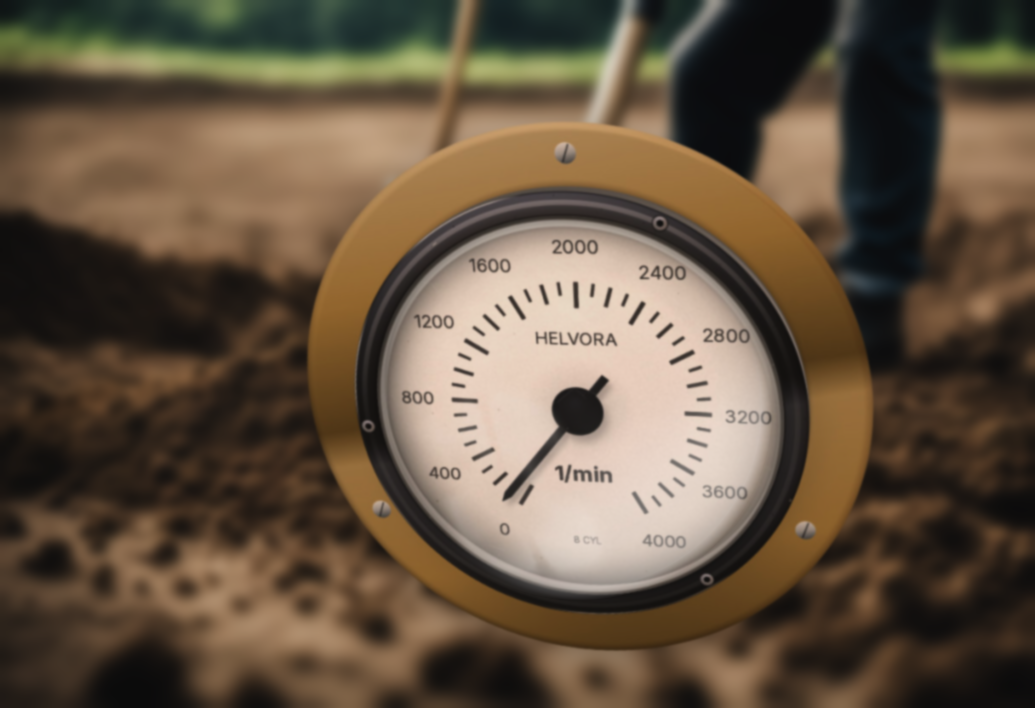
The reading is 100 rpm
